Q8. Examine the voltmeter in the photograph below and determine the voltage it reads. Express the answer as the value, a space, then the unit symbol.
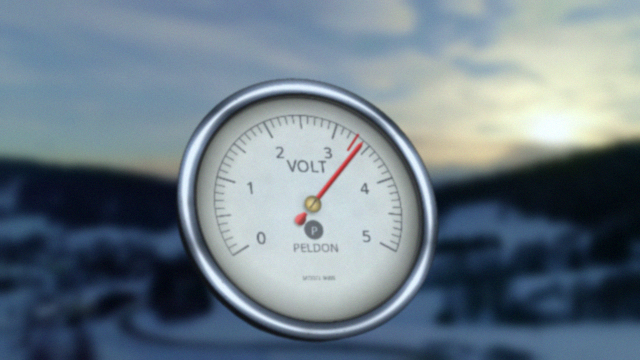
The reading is 3.4 V
